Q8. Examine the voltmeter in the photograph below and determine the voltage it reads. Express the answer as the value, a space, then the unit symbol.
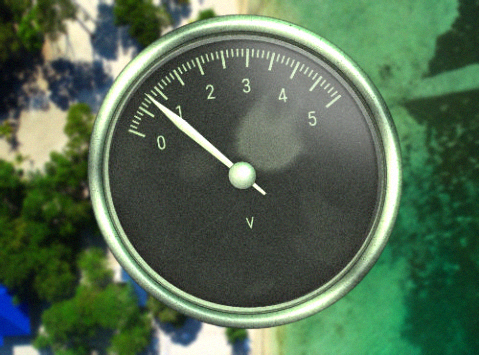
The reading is 0.8 V
